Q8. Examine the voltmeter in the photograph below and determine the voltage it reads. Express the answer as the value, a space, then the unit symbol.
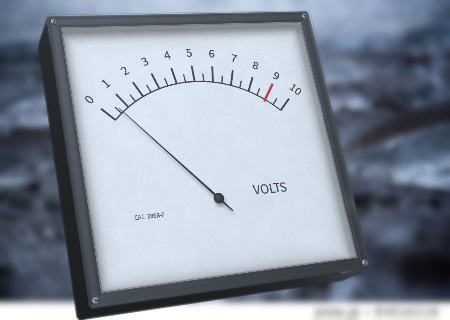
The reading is 0.5 V
